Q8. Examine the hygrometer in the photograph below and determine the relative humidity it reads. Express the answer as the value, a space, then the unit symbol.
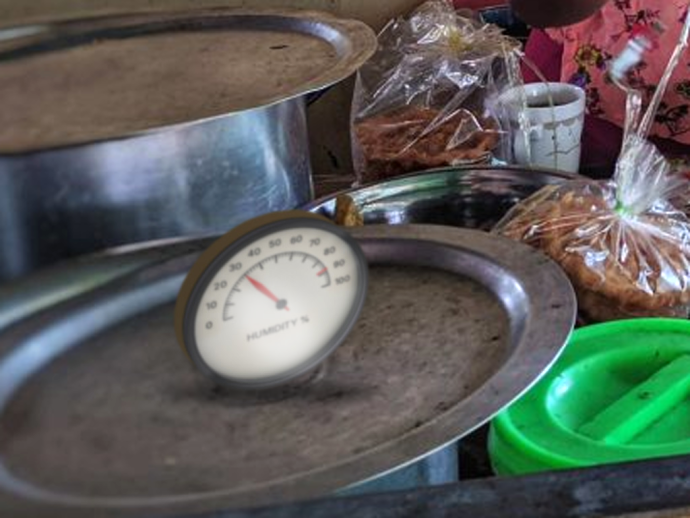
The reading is 30 %
